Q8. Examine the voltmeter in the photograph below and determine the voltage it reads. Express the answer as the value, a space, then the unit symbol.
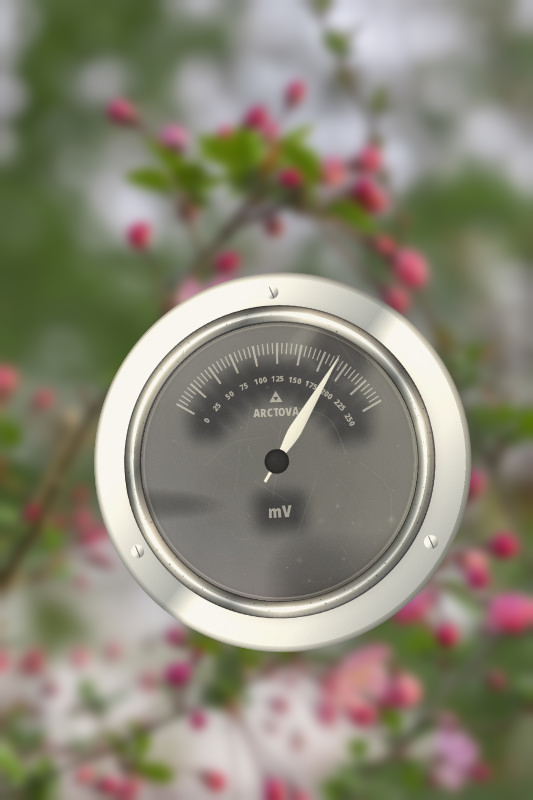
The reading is 190 mV
